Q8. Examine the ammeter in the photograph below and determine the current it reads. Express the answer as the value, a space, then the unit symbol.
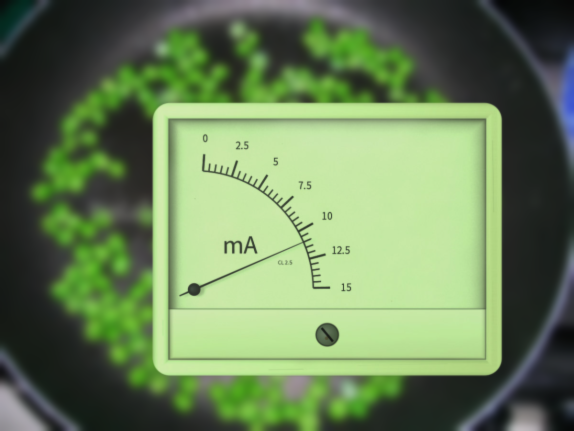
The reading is 11 mA
